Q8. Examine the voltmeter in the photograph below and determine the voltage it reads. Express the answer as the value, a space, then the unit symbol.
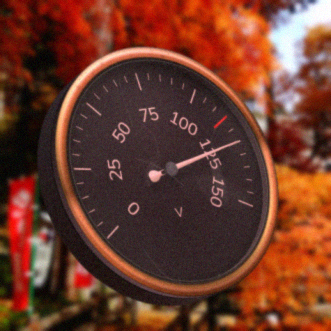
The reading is 125 V
